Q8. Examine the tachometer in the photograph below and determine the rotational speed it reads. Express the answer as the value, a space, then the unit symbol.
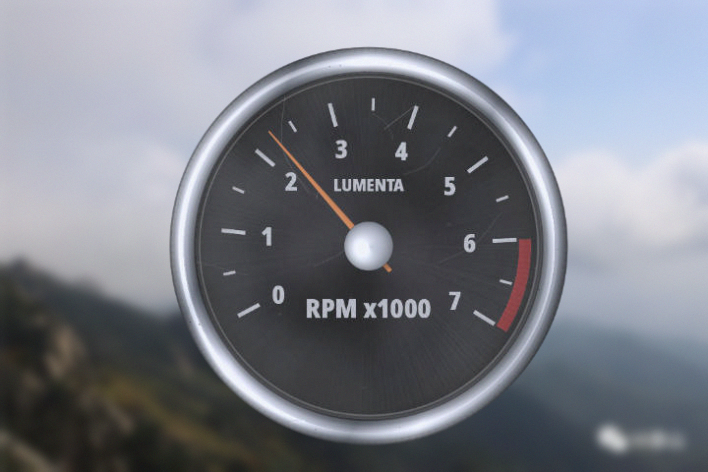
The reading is 2250 rpm
